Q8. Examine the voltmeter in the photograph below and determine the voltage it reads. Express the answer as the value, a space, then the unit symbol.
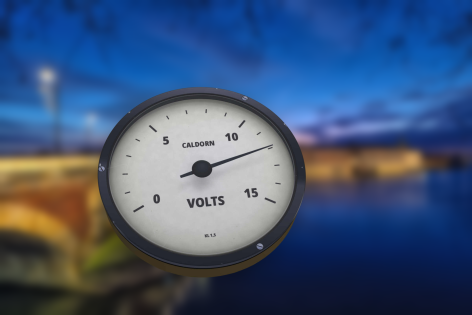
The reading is 12 V
